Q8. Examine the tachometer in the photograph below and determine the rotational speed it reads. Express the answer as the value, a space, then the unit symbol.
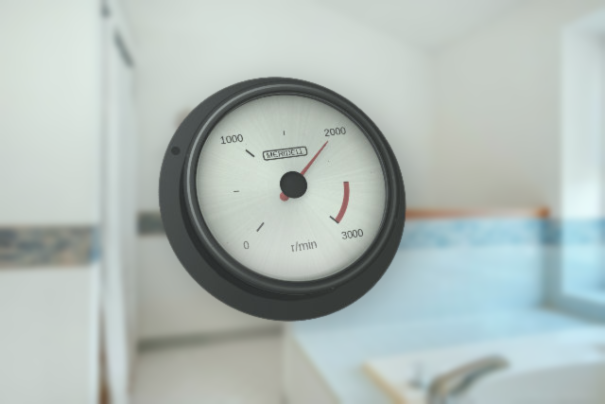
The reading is 2000 rpm
